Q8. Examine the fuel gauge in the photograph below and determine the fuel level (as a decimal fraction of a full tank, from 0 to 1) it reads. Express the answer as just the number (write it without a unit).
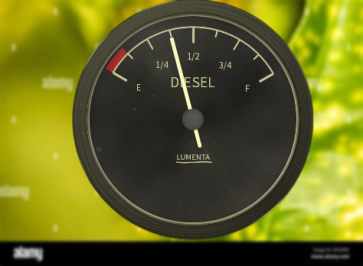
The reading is 0.375
